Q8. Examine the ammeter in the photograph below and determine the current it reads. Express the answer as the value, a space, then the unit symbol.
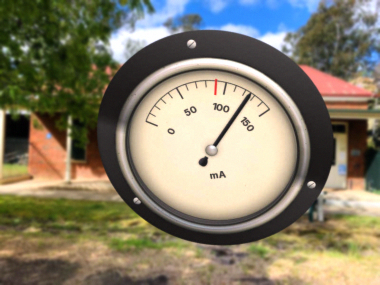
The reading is 125 mA
